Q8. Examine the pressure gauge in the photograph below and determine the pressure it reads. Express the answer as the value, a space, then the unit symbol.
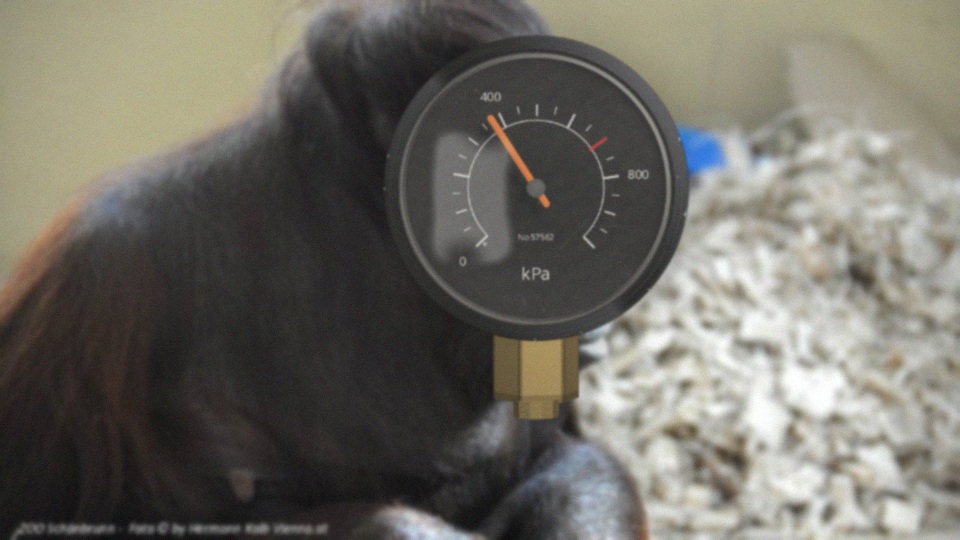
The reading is 375 kPa
